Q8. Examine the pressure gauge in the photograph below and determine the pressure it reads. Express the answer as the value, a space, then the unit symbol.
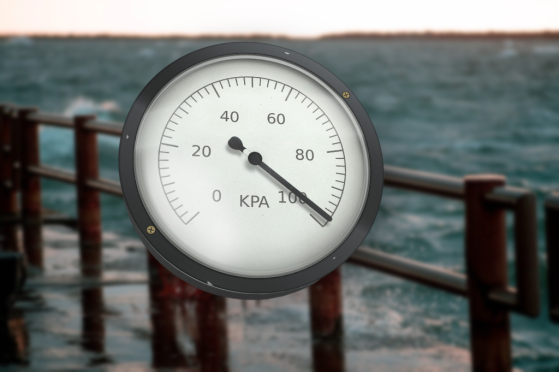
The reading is 98 kPa
